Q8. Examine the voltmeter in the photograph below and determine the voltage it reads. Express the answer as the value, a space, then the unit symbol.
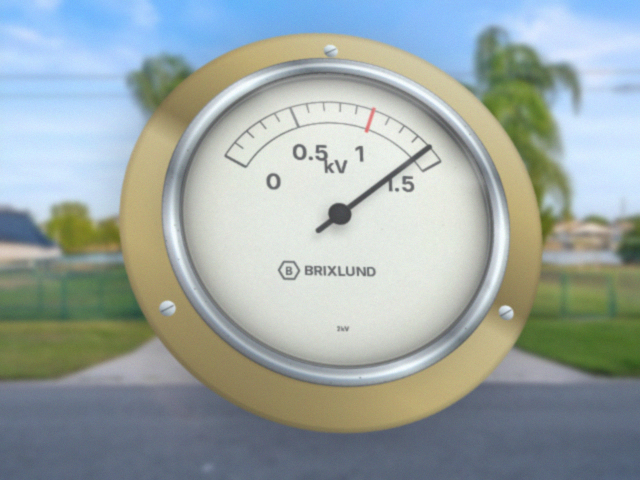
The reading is 1.4 kV
